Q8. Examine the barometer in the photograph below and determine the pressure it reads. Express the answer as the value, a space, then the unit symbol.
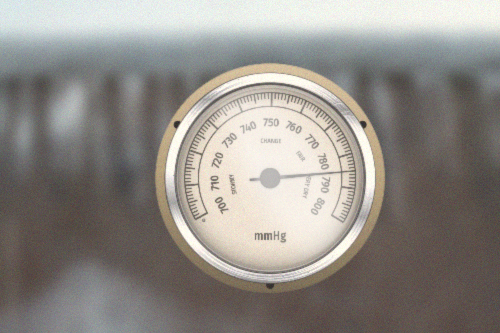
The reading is 785 mmHg
